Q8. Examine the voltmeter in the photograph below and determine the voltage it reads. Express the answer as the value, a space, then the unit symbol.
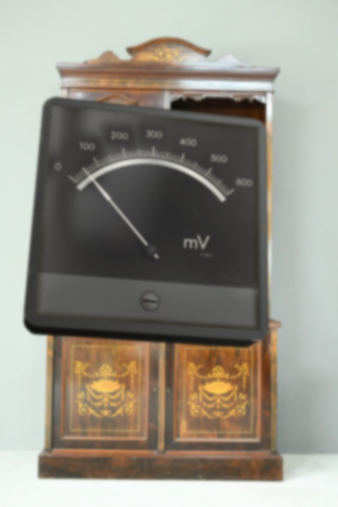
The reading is 50 mV
